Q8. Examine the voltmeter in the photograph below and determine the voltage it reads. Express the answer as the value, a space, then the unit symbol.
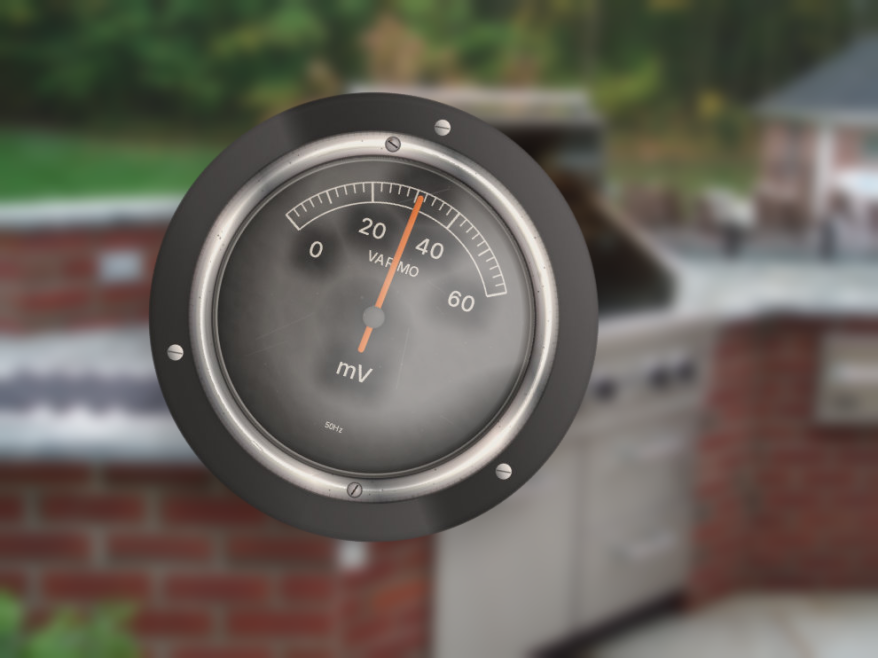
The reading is 31 mV
